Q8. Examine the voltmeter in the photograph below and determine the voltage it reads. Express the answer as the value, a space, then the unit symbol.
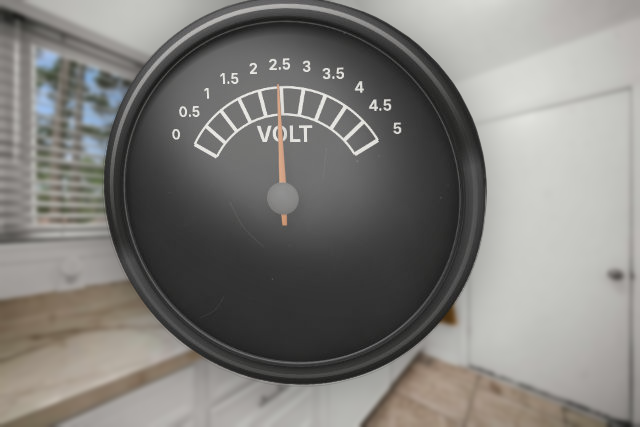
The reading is 2.5 V
